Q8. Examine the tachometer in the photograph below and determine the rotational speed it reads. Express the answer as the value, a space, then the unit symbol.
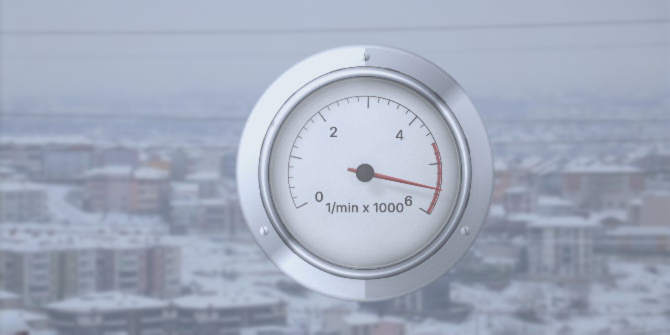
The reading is 5500 rpm
